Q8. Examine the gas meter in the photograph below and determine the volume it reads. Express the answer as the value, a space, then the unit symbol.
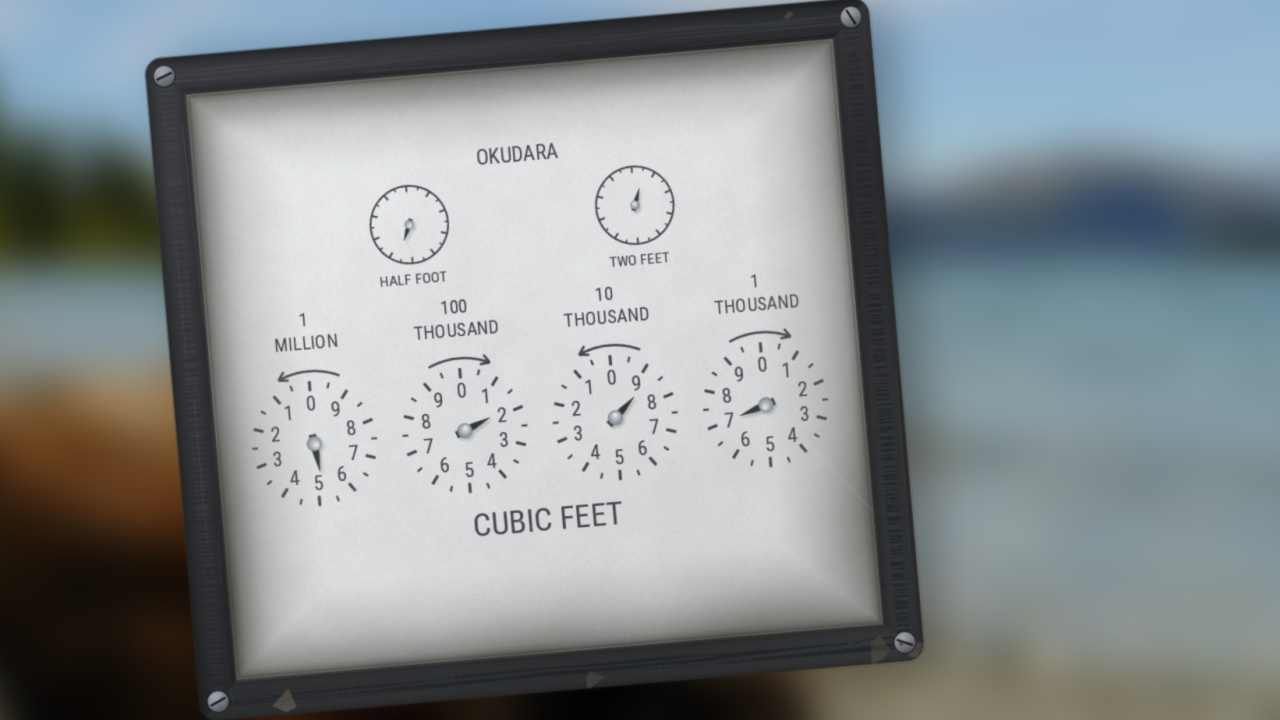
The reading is 518700 ft³
